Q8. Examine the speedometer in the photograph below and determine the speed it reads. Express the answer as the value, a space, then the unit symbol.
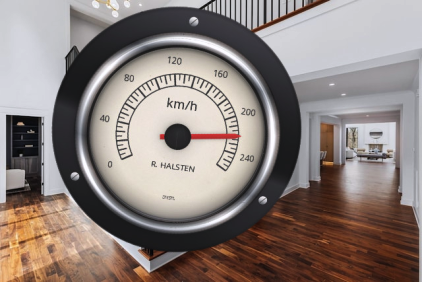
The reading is 220 km/h
